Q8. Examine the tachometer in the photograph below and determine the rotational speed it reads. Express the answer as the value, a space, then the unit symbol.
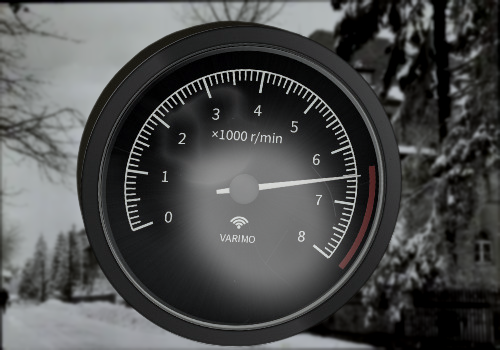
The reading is 6500 rpm
